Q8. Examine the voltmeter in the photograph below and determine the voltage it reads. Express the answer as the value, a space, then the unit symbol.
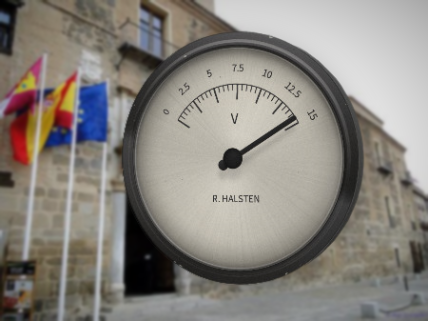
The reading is 14.5 V
